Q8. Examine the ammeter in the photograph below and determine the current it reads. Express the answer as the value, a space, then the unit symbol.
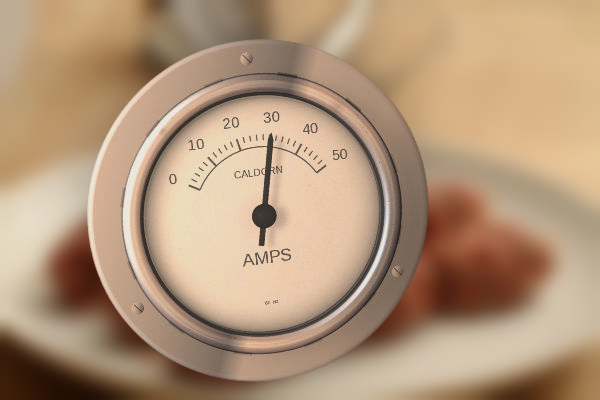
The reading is 30 A
